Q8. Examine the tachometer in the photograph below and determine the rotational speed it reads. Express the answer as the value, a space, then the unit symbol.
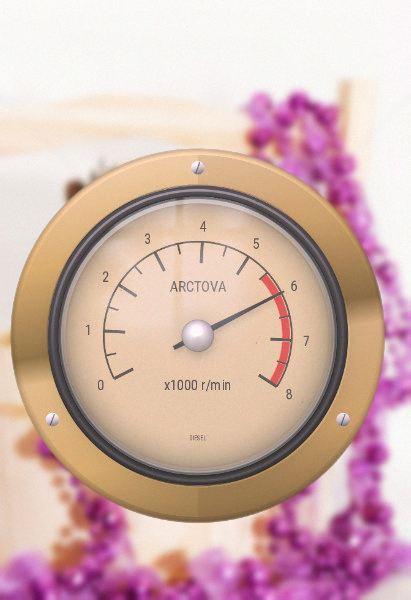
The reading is 6000 rpm
